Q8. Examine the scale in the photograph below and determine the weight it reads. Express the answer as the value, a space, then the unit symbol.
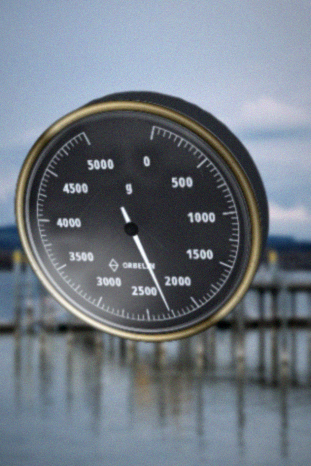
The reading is 2250 g
